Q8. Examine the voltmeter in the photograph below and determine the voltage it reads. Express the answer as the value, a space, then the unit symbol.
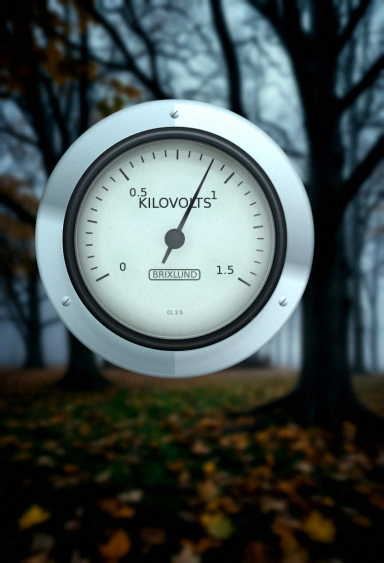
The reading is 0.9 kV
